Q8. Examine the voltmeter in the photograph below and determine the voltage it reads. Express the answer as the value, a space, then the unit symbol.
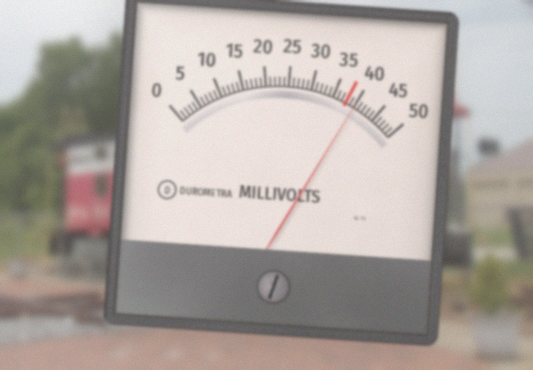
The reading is 40 mV
